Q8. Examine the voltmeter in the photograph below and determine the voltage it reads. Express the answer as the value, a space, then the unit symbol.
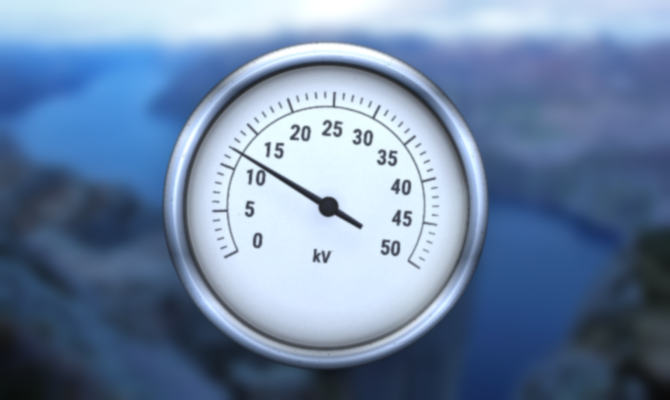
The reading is 12 kV
